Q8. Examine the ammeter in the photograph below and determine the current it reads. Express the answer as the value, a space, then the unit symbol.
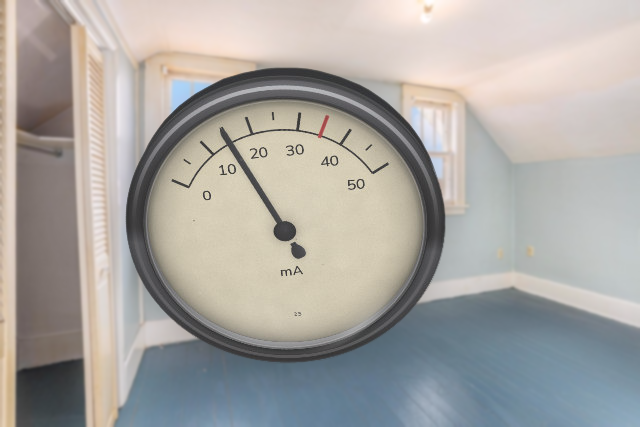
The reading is 15 mA
